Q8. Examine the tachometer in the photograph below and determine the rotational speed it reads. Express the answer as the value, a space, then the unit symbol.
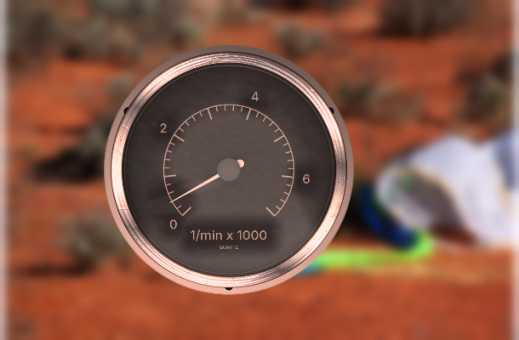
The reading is 400 rpm
